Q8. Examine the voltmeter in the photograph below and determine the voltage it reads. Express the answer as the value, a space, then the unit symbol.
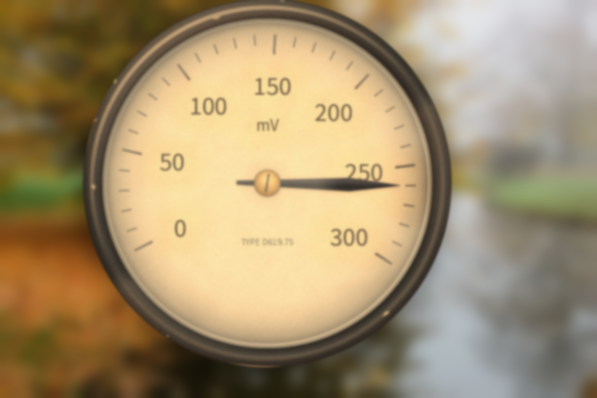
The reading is 260 mV
